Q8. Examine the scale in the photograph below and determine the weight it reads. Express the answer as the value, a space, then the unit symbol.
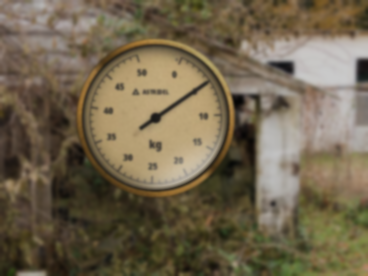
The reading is 5 kg
